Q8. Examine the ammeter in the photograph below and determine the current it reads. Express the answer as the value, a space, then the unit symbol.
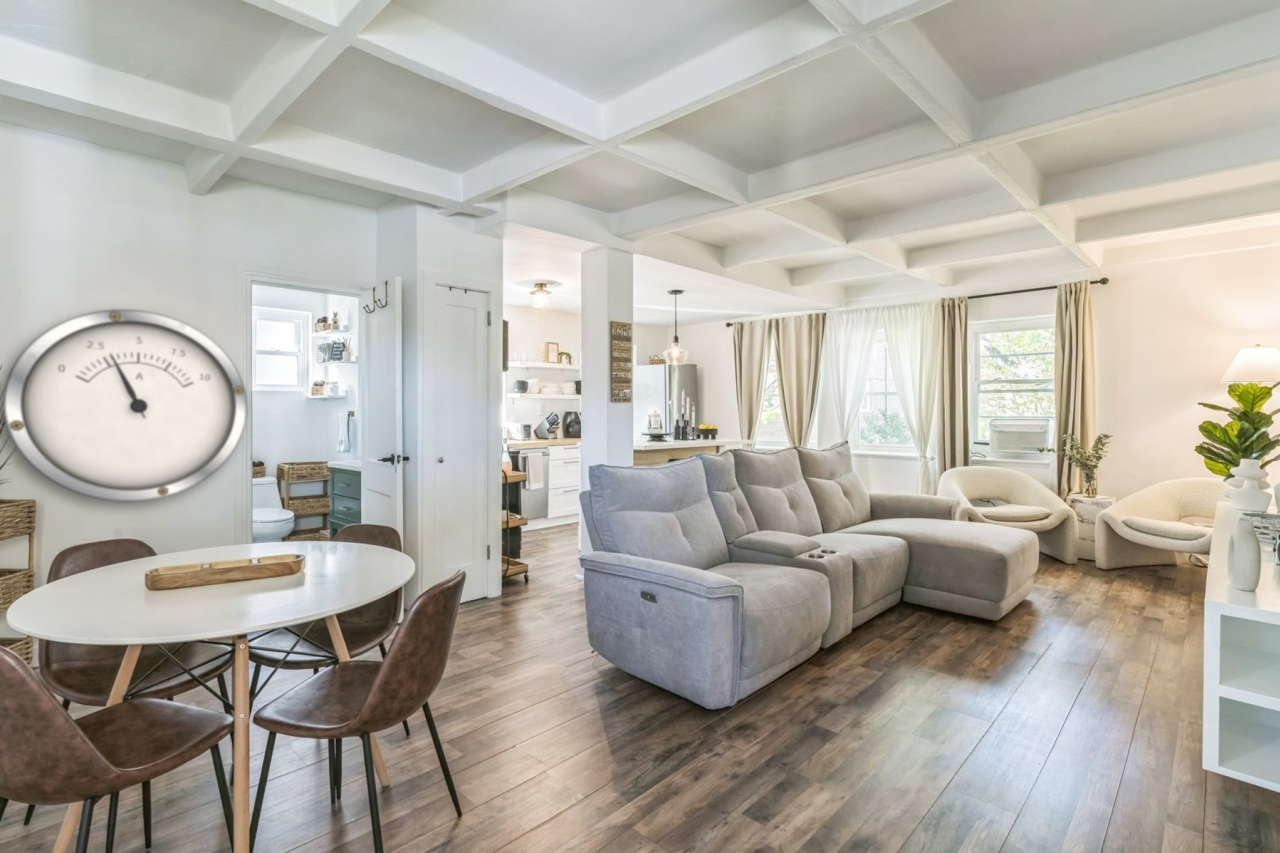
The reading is 3 A
